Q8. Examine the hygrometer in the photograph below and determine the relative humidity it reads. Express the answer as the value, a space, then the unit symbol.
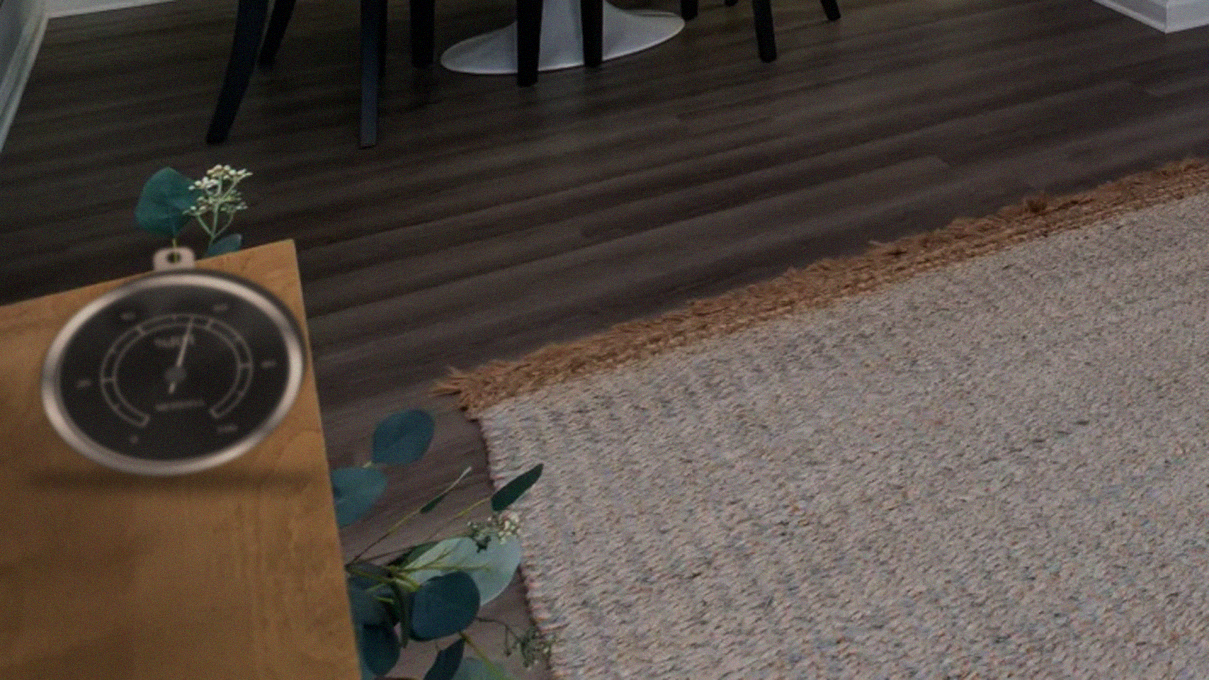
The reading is 55 %
